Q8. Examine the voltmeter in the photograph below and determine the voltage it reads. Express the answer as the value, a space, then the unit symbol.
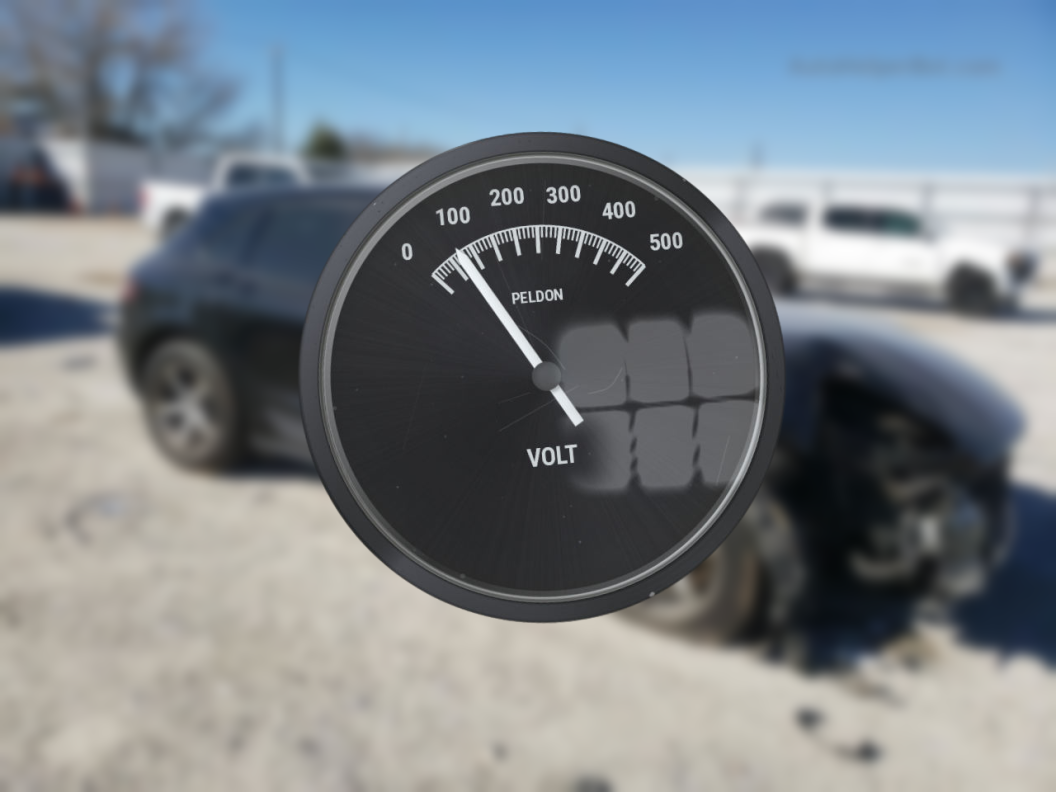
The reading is 70 V
